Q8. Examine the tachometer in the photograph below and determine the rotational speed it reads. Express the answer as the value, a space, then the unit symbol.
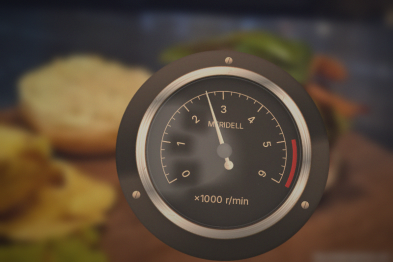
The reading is 2600 rpm
